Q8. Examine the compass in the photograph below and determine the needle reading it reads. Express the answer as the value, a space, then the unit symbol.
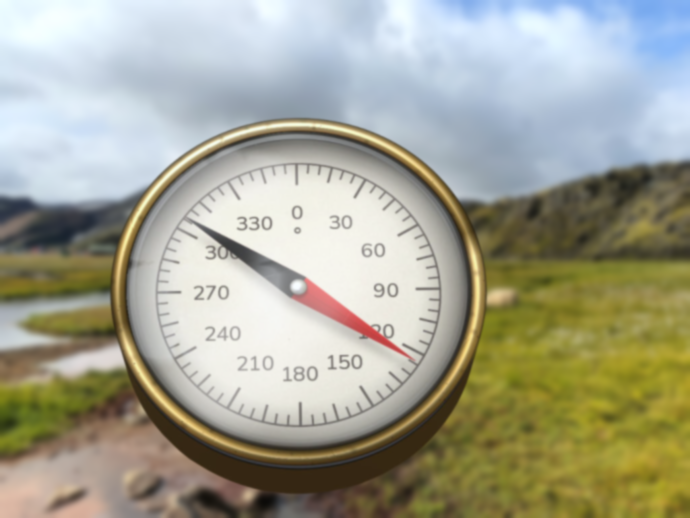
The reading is 125 °
